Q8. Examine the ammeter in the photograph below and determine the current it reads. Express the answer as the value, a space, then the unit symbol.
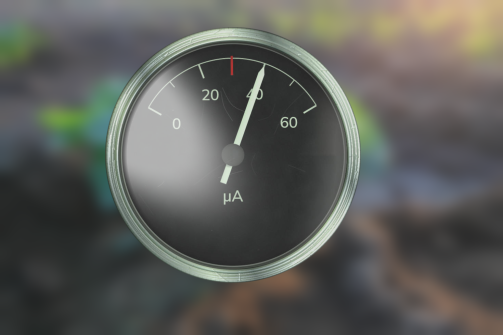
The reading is 40 µA
